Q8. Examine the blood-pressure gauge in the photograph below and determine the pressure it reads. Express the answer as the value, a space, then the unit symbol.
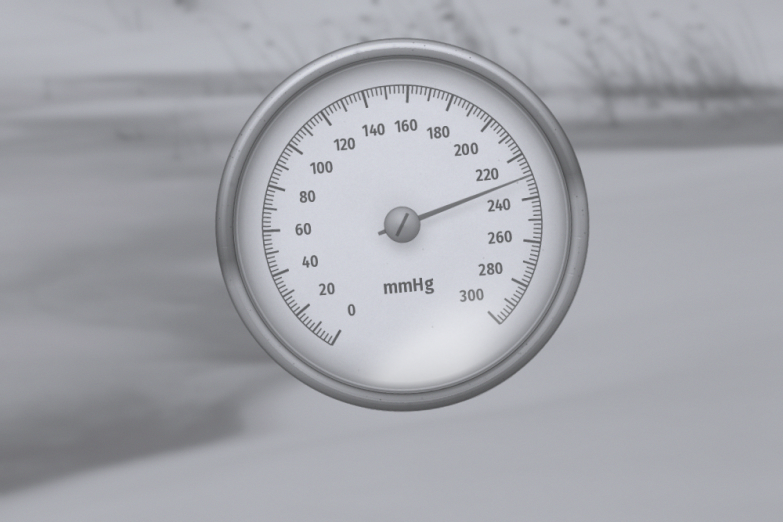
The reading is 230 mmHg
